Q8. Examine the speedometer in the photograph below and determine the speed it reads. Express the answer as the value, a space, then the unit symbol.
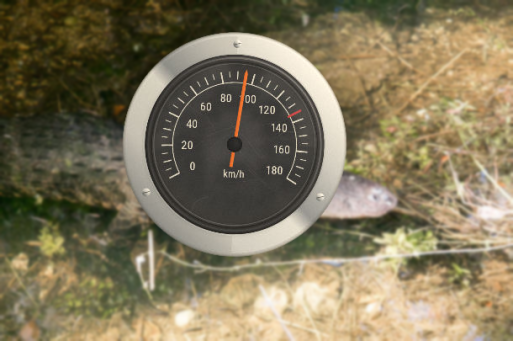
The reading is 95 km/h
